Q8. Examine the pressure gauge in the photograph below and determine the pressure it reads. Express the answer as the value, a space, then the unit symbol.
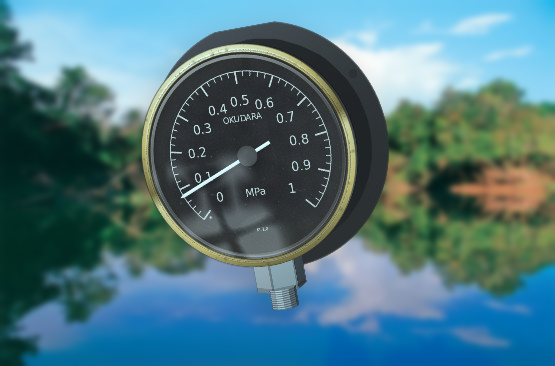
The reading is 0.08 MPa
